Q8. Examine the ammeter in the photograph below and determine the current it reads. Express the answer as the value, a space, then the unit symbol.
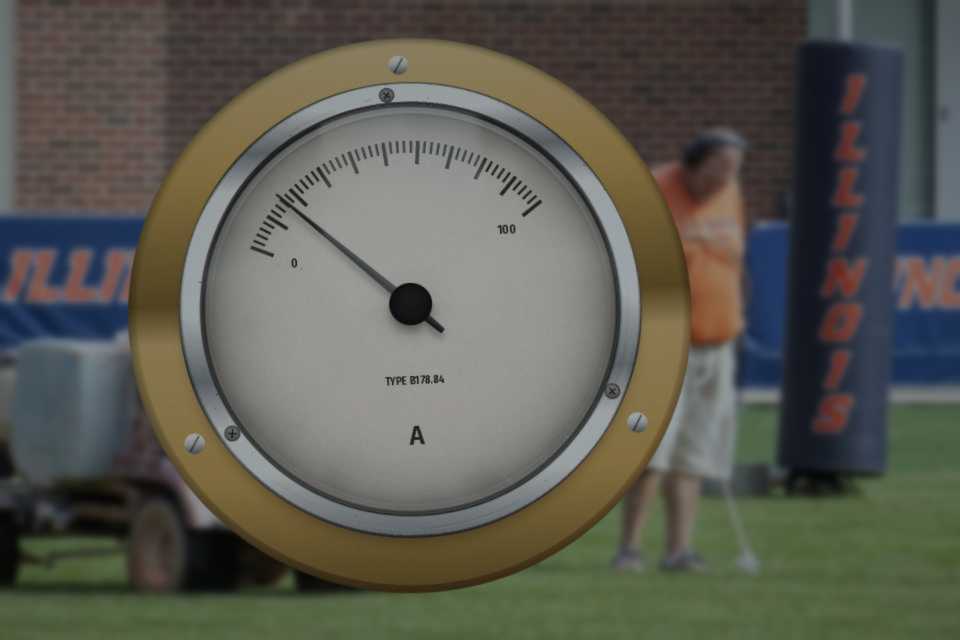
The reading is 16 A
